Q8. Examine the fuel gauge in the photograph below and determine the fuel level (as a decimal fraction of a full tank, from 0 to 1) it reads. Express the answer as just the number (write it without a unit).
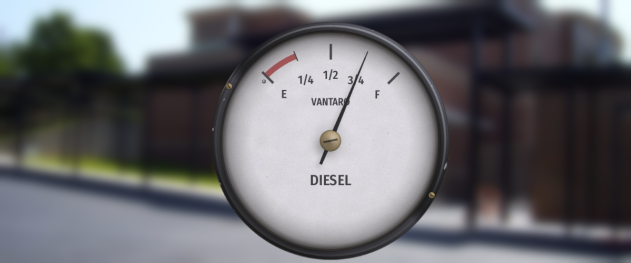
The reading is 0.75
